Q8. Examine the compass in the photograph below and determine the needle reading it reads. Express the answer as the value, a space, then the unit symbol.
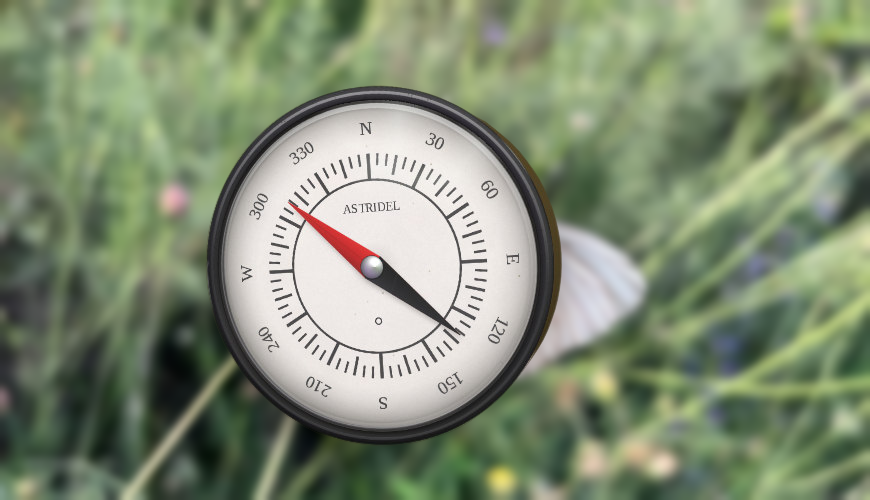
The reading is 310 °
